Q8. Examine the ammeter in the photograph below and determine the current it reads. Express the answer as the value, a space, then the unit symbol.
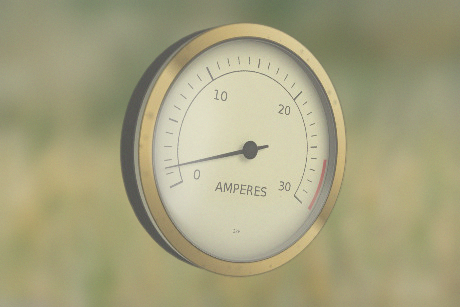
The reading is 1.5 A
